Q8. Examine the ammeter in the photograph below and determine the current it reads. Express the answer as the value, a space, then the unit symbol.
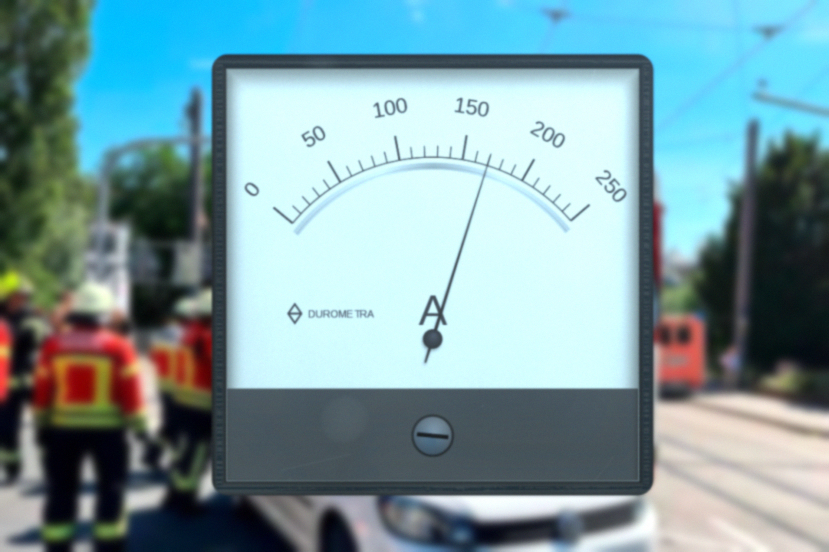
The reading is 170 A
